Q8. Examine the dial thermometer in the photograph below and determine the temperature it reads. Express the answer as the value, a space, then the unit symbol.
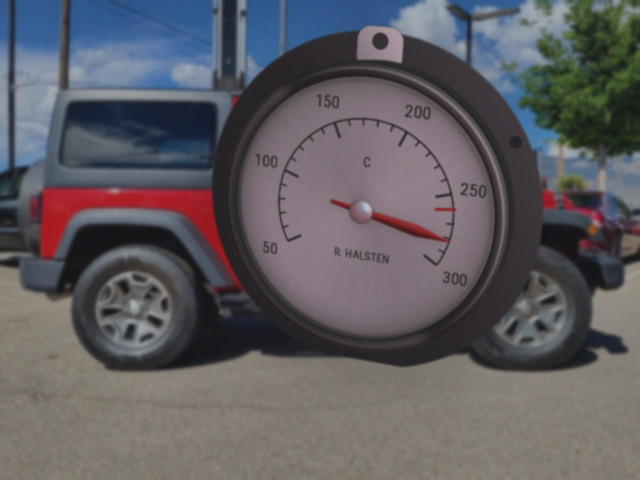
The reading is 280 °C
